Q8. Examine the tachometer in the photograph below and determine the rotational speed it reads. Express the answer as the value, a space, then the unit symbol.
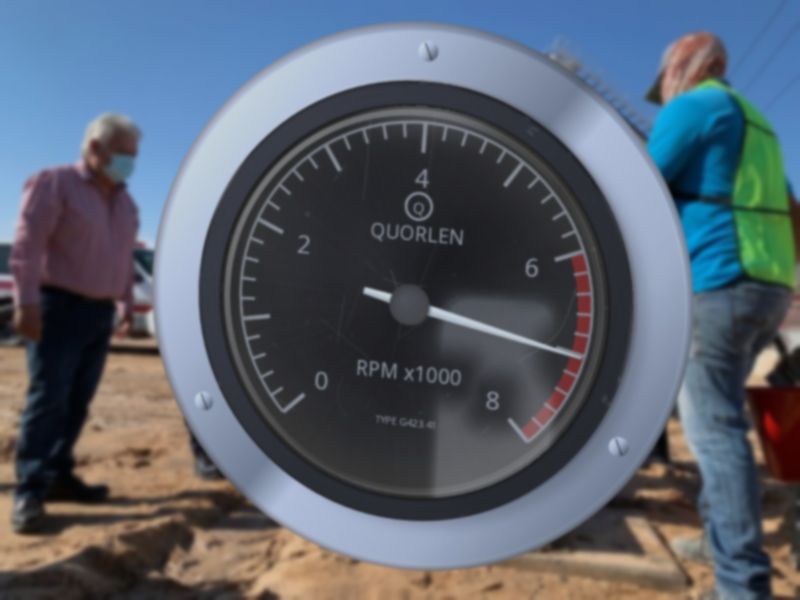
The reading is 7000 rpm
